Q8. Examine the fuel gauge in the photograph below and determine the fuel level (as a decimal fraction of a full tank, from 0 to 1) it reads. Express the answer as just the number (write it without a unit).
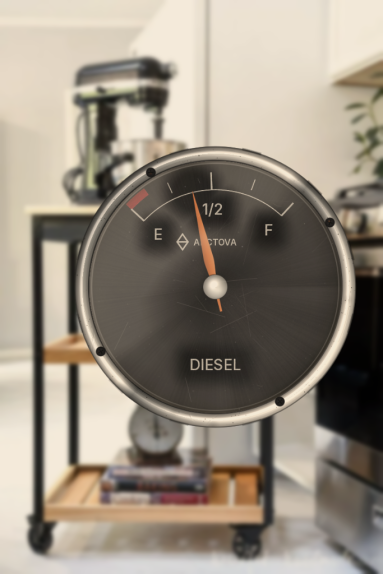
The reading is 0.375
